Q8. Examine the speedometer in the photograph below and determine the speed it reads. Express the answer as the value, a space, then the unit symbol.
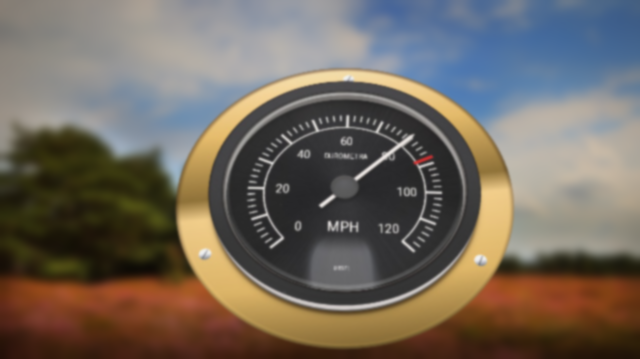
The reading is 80 mph
